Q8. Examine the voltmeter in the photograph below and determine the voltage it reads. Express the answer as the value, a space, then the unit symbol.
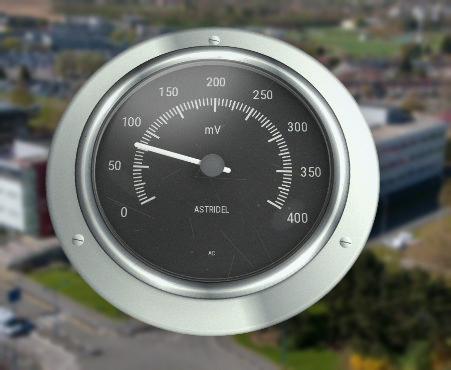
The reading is 75 mV
